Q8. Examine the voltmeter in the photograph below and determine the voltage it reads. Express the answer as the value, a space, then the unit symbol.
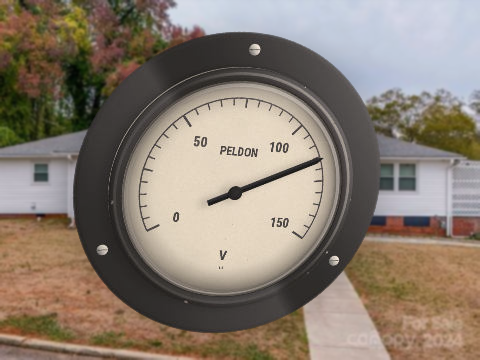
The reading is 115 V
